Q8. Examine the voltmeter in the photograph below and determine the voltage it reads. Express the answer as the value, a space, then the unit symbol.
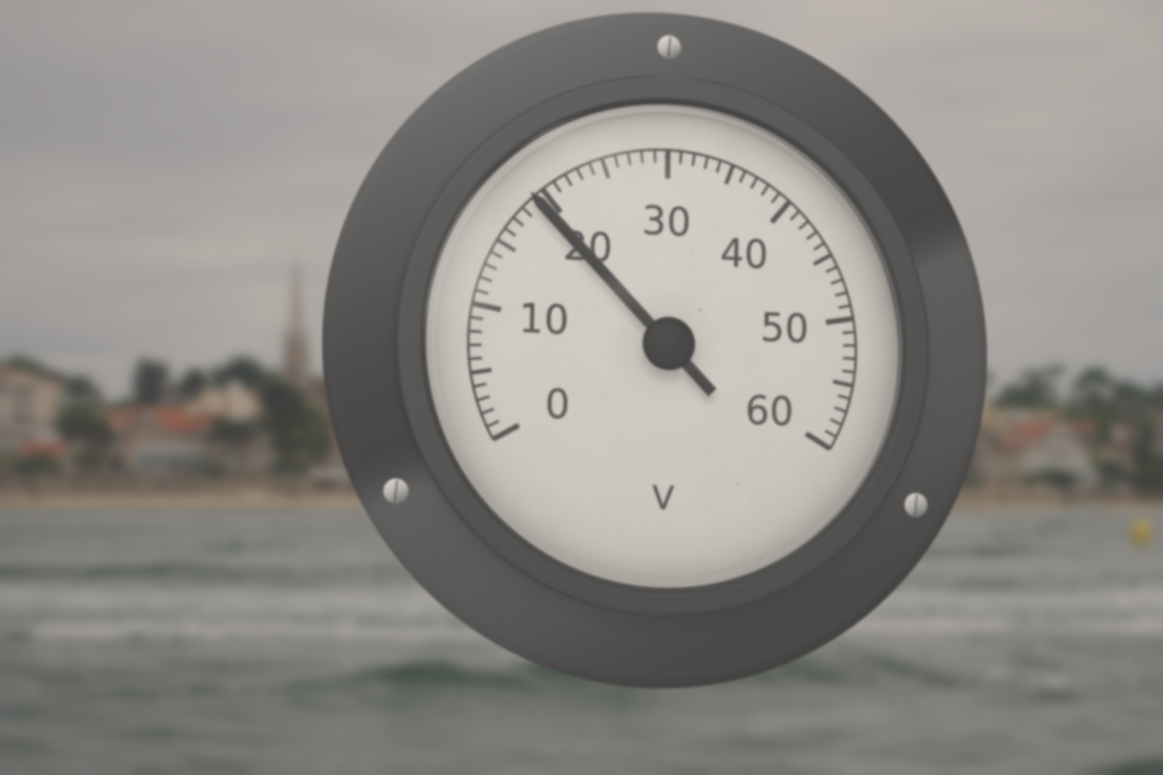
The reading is 19 V
